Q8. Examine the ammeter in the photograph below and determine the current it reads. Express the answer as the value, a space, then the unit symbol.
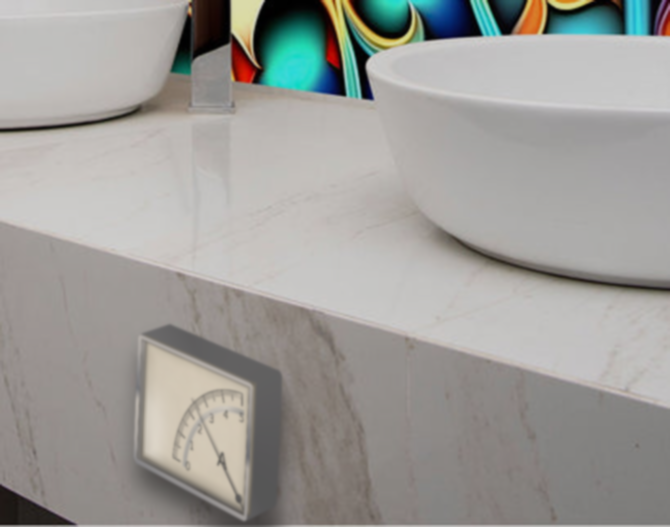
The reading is 2.5 A
